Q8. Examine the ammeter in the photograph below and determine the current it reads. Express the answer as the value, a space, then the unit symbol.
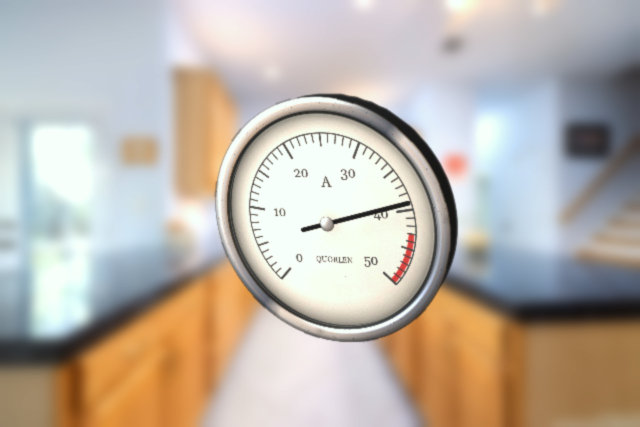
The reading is 39 A
